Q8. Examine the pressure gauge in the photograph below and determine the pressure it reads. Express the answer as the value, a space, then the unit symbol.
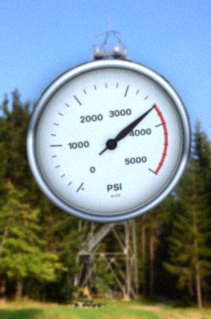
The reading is 3600 psi
